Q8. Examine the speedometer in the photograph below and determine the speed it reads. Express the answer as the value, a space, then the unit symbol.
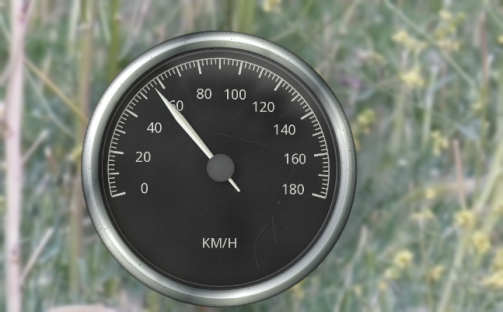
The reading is 56 km/h
